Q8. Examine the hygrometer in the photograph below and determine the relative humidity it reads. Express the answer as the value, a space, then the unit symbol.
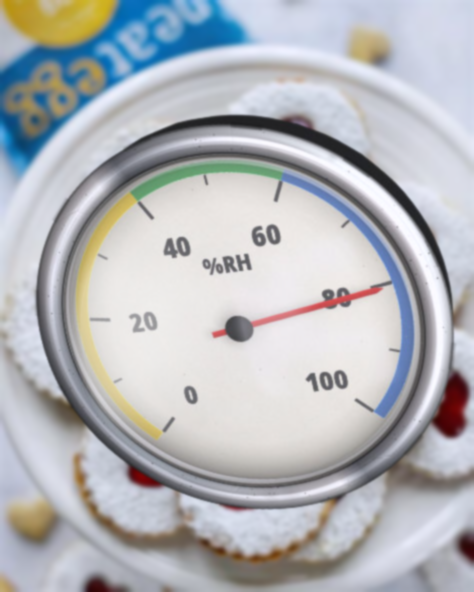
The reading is 80 %
